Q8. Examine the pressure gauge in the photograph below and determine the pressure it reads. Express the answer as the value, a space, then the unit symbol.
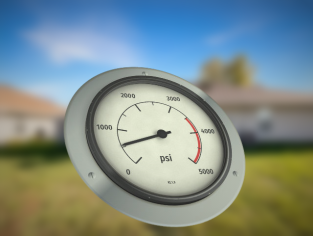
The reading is 500 psi
